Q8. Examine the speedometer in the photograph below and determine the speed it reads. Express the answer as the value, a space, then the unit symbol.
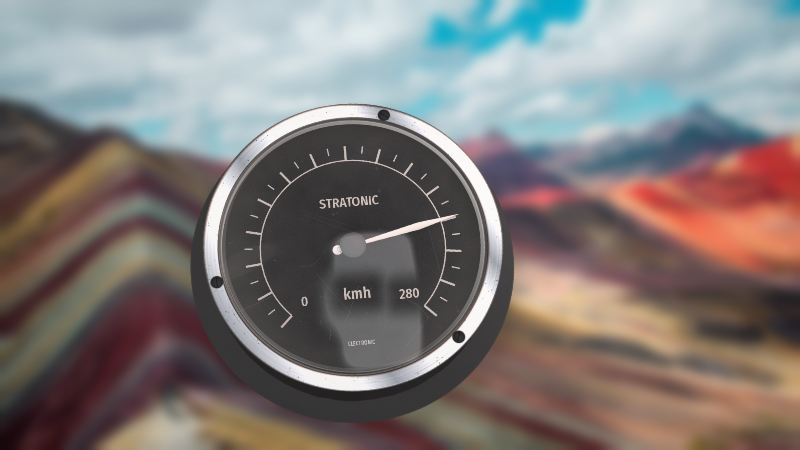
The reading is 220 km/h
